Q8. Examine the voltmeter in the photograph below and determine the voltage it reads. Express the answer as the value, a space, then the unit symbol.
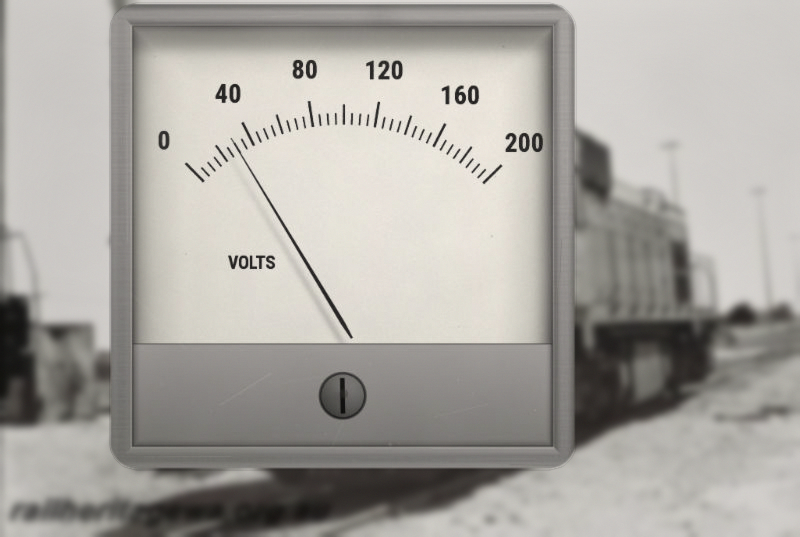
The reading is 30 V
